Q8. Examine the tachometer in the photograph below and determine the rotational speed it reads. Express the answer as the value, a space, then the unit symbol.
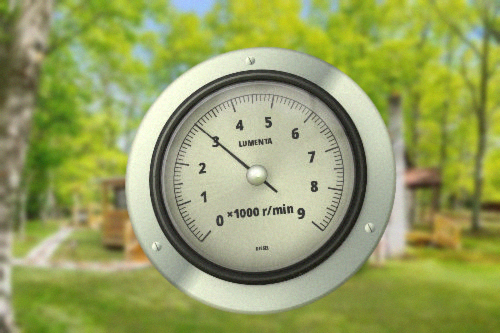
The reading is 3000 rpm
